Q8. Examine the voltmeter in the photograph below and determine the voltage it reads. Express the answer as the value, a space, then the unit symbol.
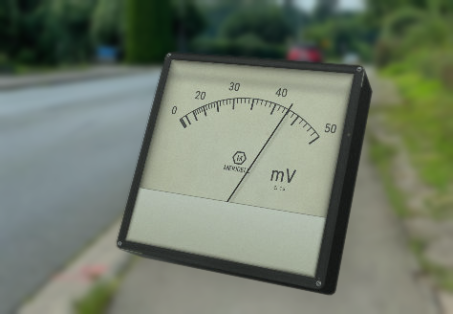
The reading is 43 mV
